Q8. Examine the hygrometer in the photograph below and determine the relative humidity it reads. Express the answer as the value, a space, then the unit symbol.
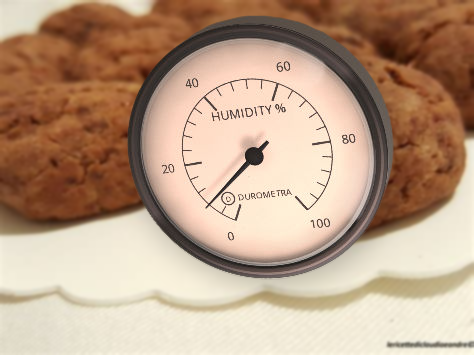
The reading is 8 %
